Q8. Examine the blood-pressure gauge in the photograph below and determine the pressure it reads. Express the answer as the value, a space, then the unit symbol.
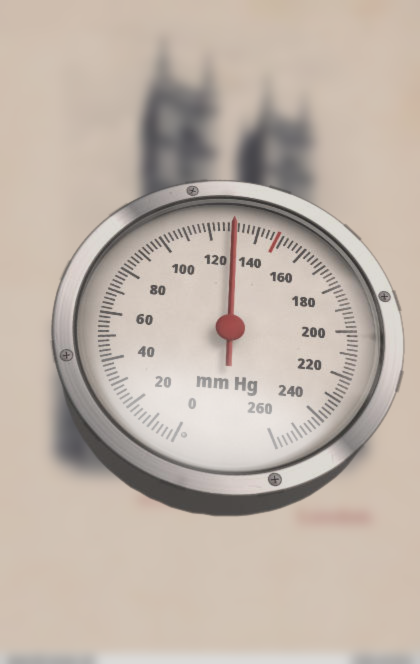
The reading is 130 mmHg
